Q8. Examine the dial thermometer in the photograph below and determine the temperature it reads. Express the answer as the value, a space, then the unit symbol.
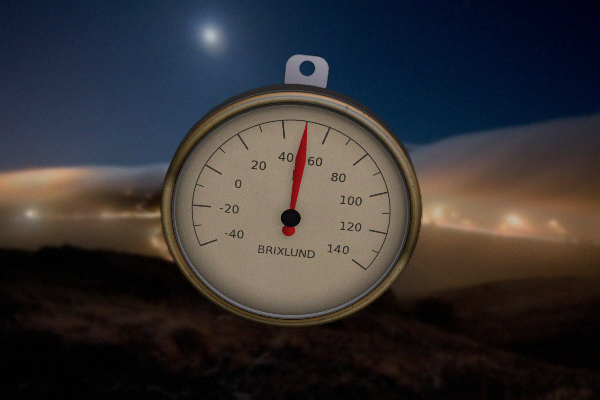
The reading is 50 °F
